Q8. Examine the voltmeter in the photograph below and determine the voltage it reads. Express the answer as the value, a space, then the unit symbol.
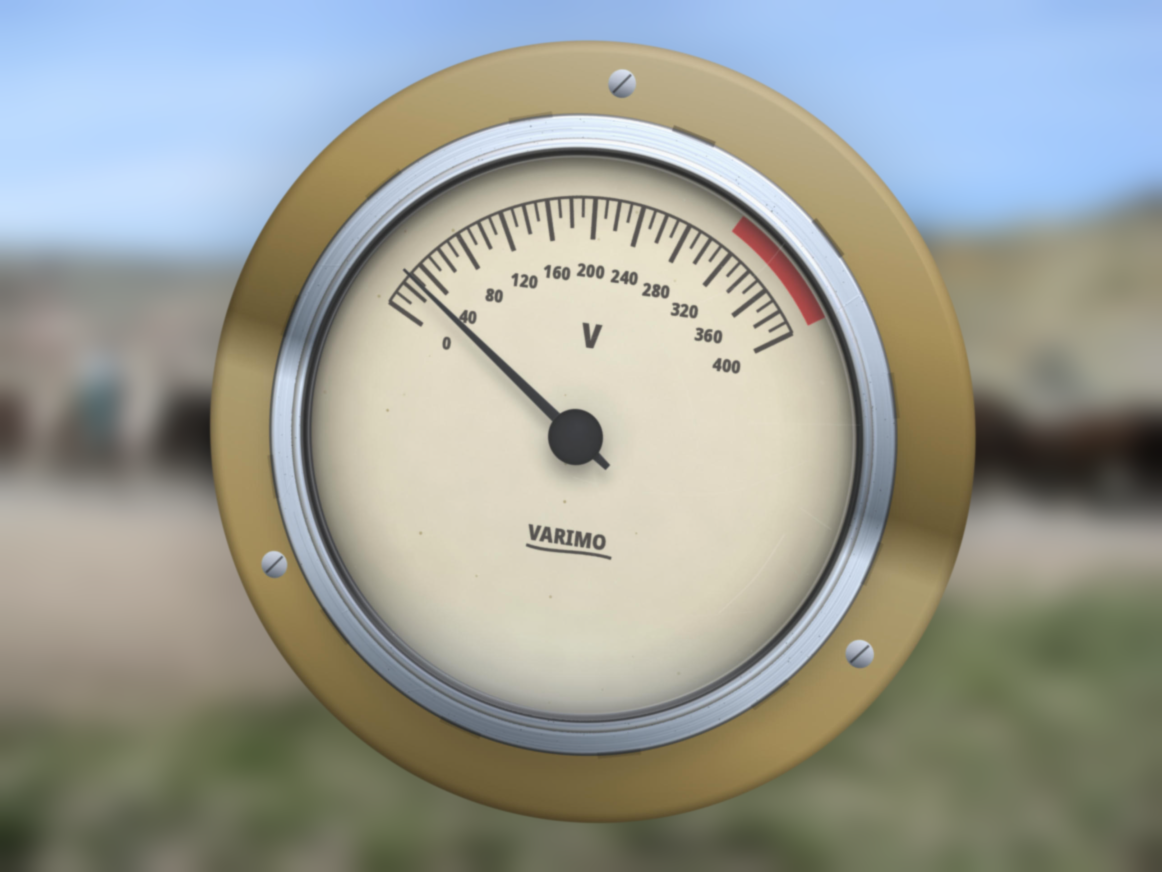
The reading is 30 V
